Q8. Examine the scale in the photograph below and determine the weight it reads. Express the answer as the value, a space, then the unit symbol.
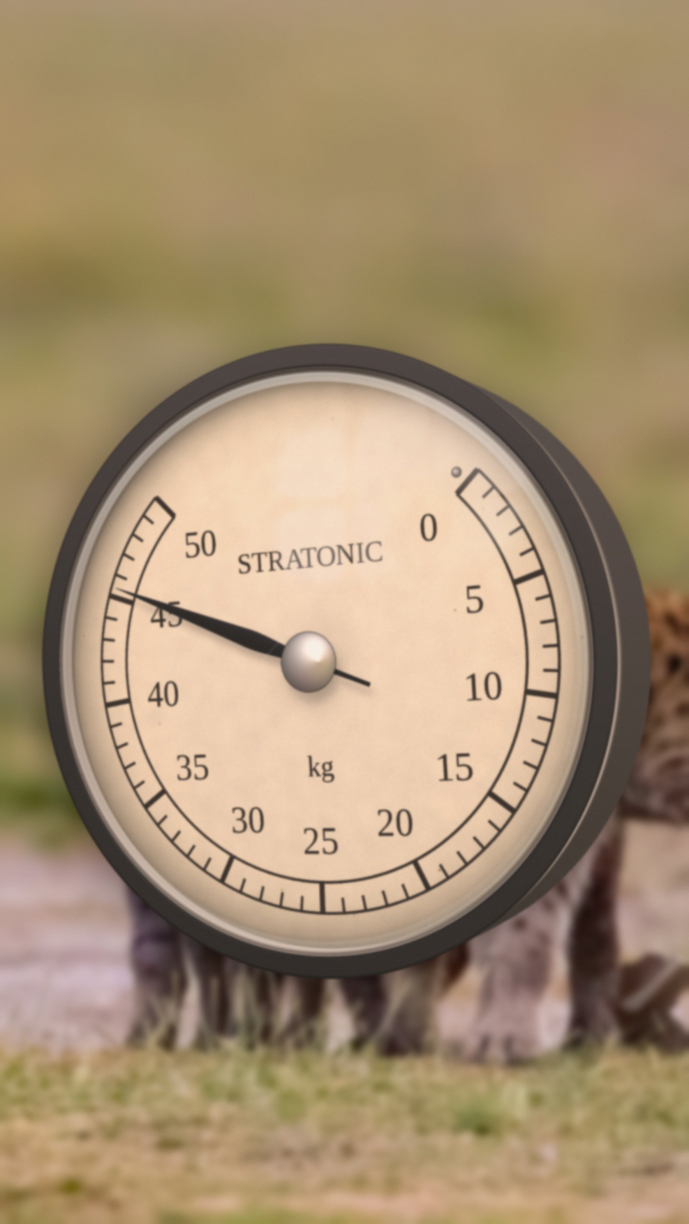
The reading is 45.5 kg
